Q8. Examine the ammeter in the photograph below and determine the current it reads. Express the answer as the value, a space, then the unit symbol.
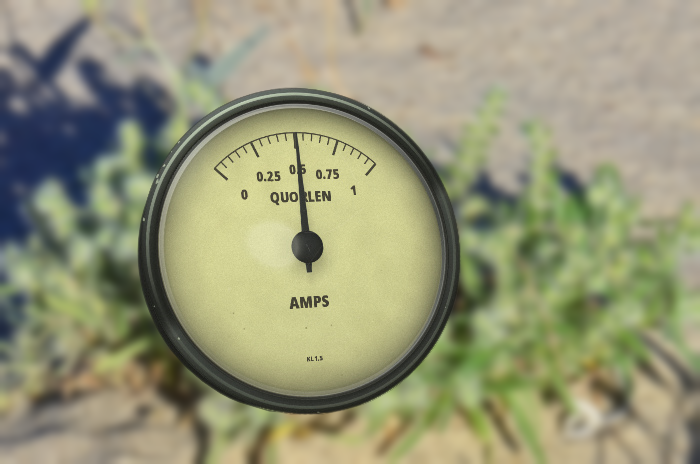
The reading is 0.5 A
